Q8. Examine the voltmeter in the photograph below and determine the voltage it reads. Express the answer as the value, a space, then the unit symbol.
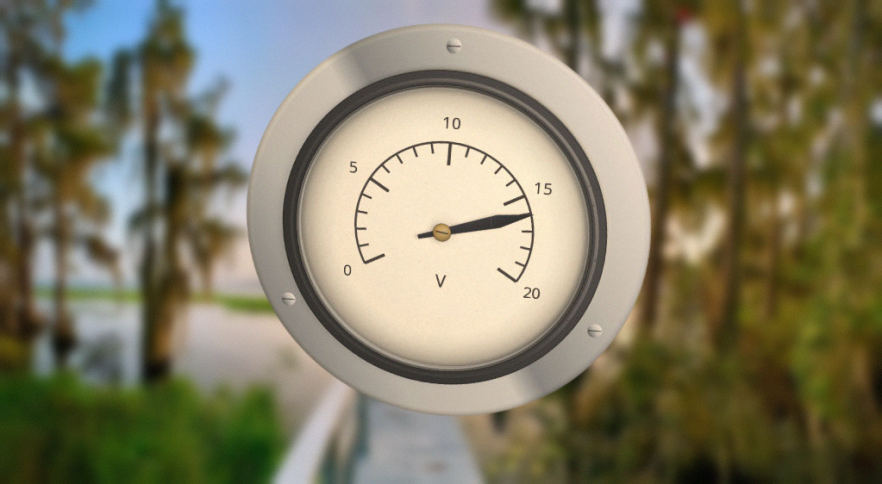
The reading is 16 V
